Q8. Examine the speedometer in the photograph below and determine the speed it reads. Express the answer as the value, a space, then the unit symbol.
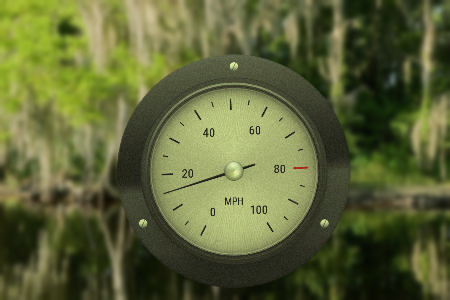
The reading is 15 mph
